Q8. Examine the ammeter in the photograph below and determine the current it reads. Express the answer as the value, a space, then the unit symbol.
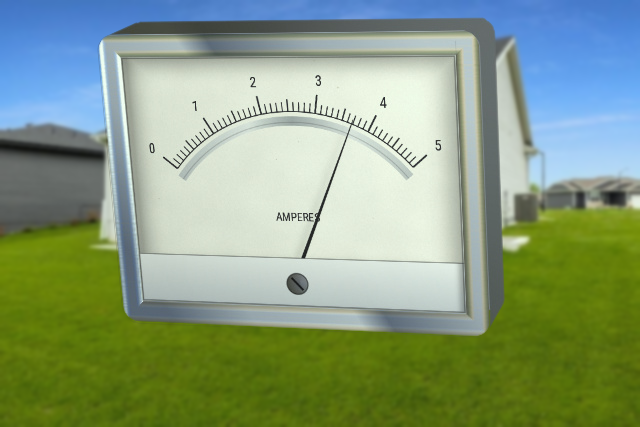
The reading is 3.7 A
